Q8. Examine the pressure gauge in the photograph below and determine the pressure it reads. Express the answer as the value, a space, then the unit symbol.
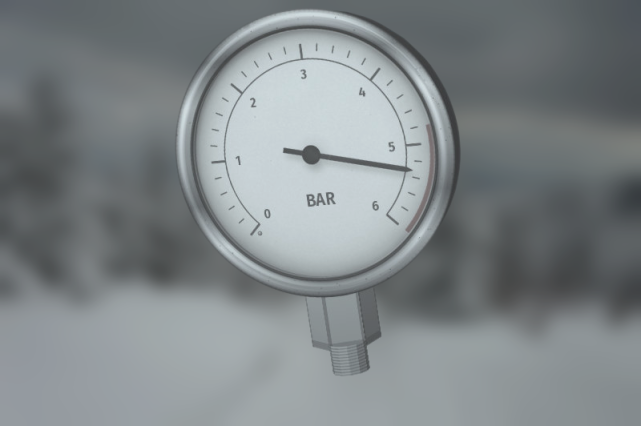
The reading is 5.3 bar
